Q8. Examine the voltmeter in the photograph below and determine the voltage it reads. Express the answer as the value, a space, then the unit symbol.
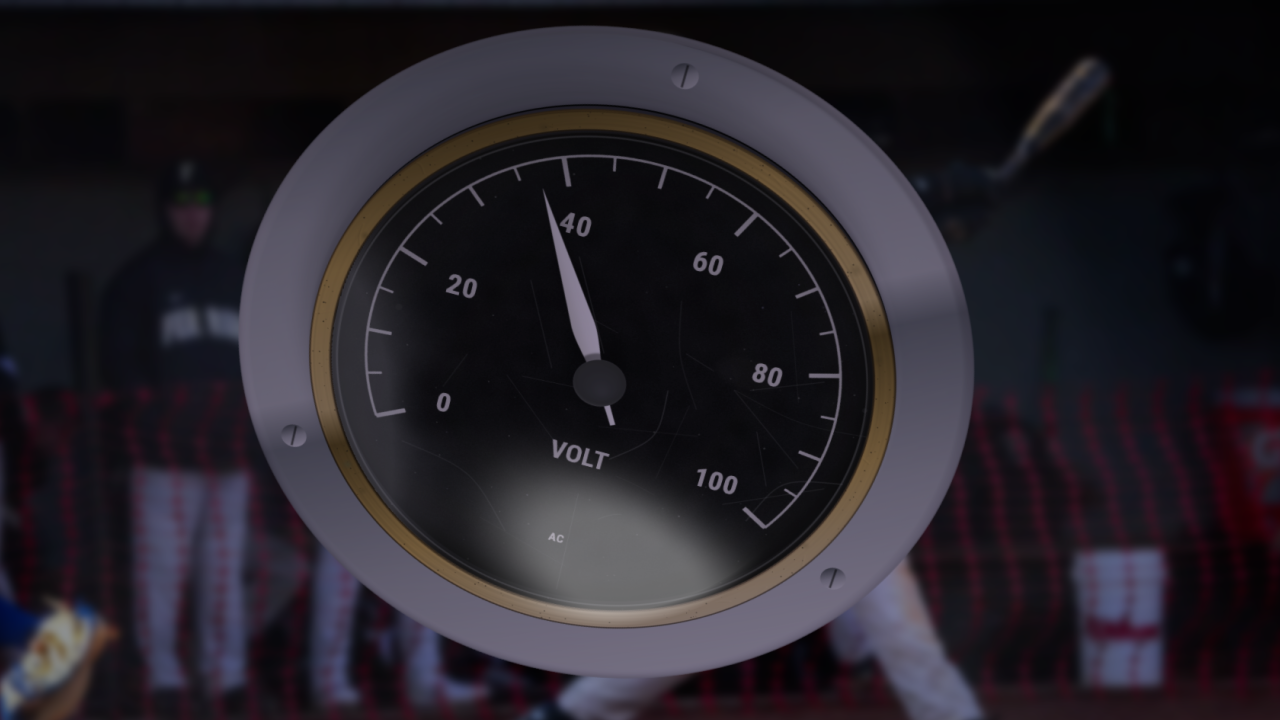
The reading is 37.5 V
